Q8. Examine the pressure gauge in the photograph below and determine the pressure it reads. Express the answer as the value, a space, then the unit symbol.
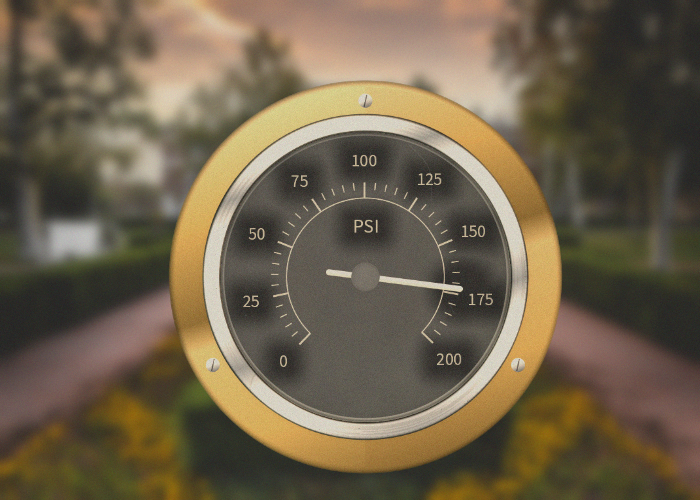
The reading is 172.5 psi
